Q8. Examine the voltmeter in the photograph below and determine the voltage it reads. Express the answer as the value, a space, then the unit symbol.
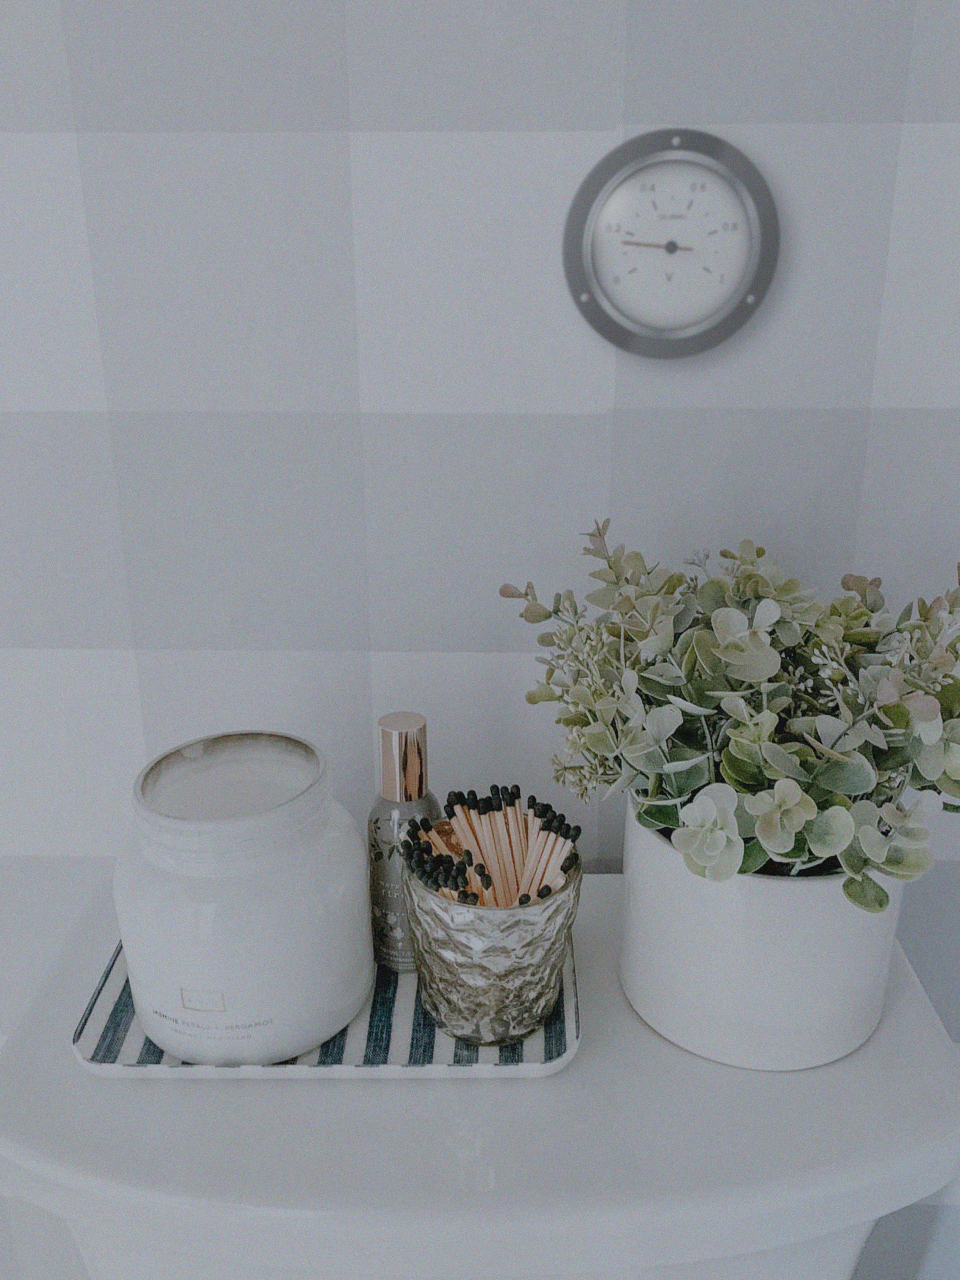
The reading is 0.15 V
